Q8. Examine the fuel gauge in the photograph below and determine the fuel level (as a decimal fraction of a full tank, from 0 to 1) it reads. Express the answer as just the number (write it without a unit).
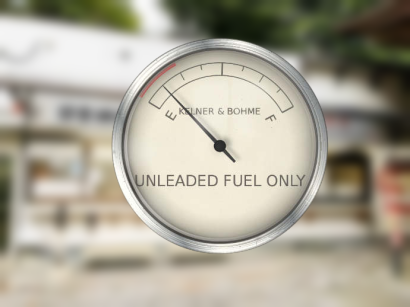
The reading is 0.125
